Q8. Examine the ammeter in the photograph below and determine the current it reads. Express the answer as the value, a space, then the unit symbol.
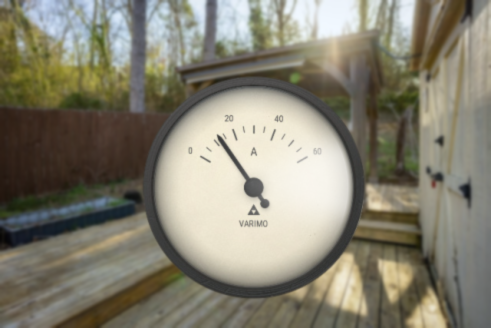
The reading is 12.5 A
